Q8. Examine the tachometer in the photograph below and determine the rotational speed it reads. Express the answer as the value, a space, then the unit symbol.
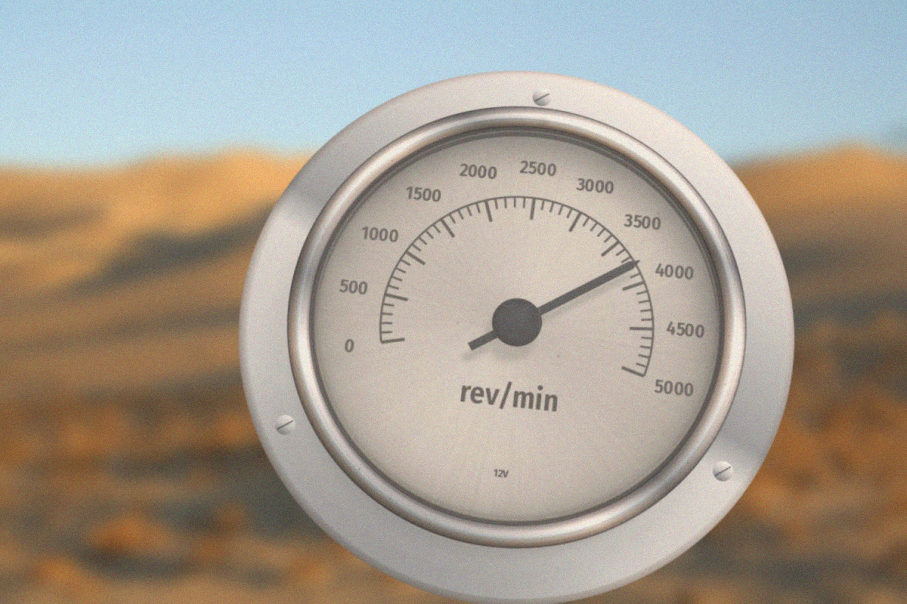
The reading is 3800 rpm
